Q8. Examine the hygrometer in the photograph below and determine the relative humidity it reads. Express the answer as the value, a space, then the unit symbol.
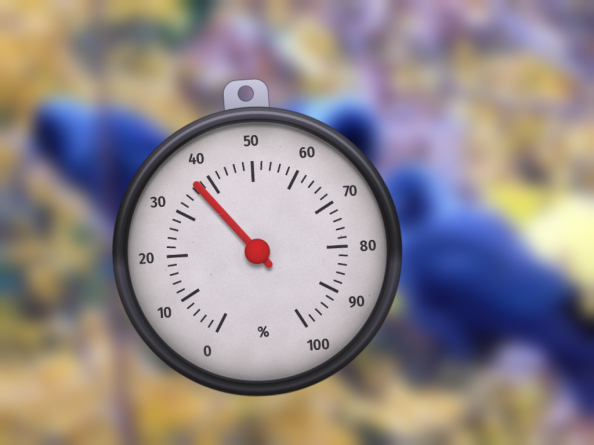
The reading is 37 %
